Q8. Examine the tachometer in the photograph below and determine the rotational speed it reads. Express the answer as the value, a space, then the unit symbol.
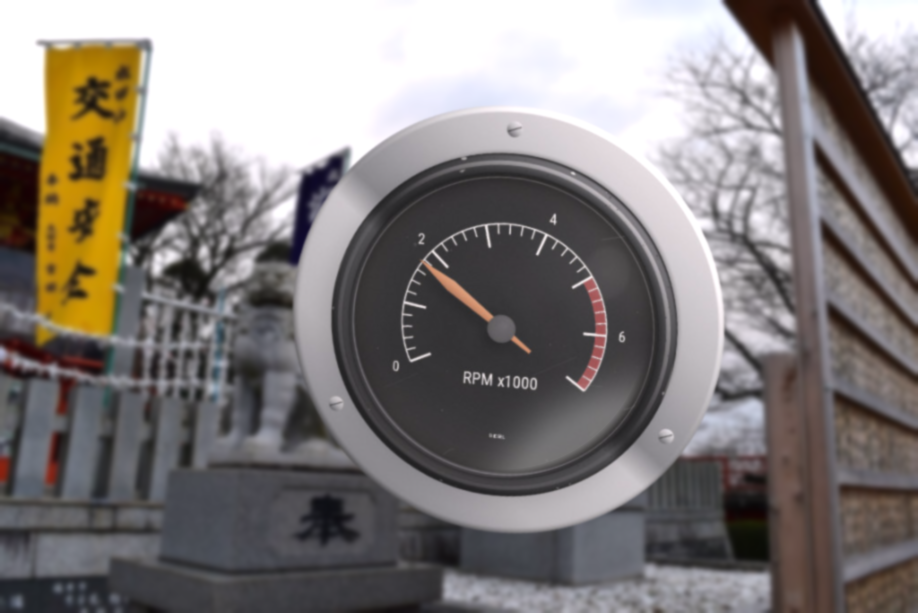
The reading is 1800 rpm
